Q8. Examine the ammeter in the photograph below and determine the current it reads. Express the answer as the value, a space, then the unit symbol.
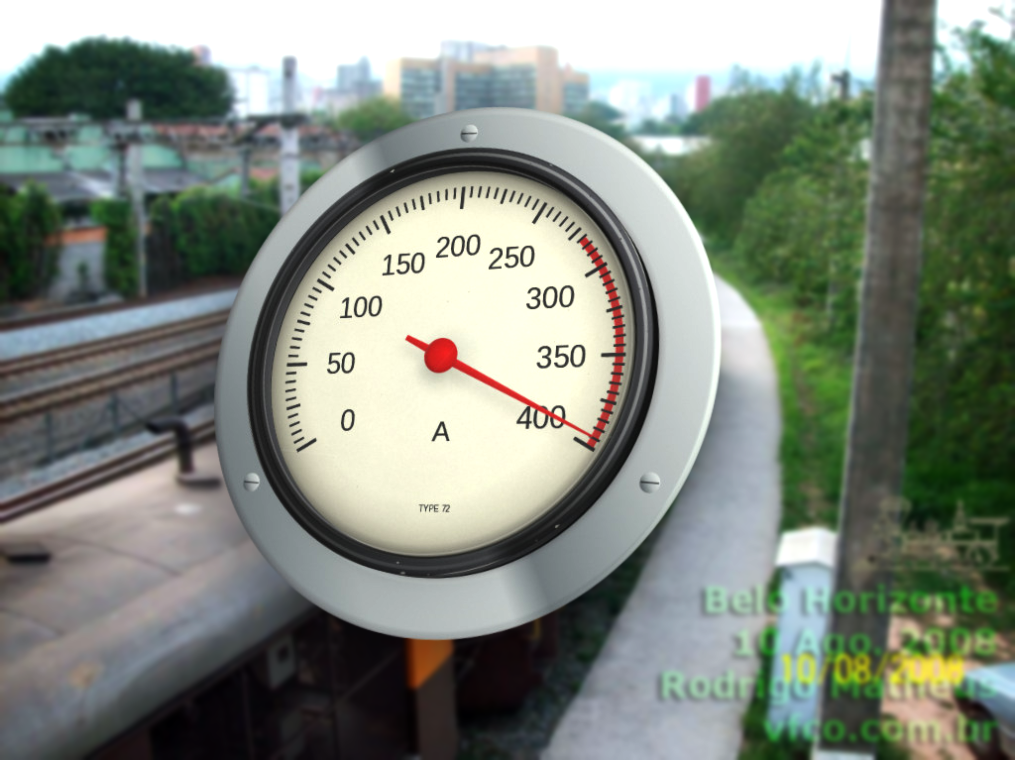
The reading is 395 A
